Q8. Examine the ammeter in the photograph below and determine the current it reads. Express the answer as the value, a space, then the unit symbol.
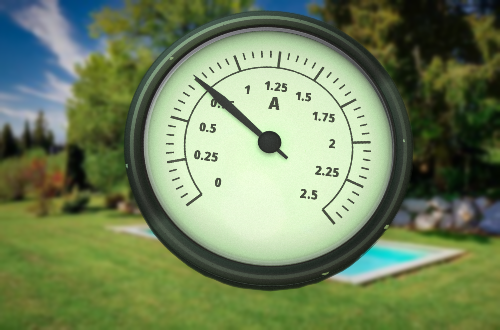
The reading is 0.75 A
